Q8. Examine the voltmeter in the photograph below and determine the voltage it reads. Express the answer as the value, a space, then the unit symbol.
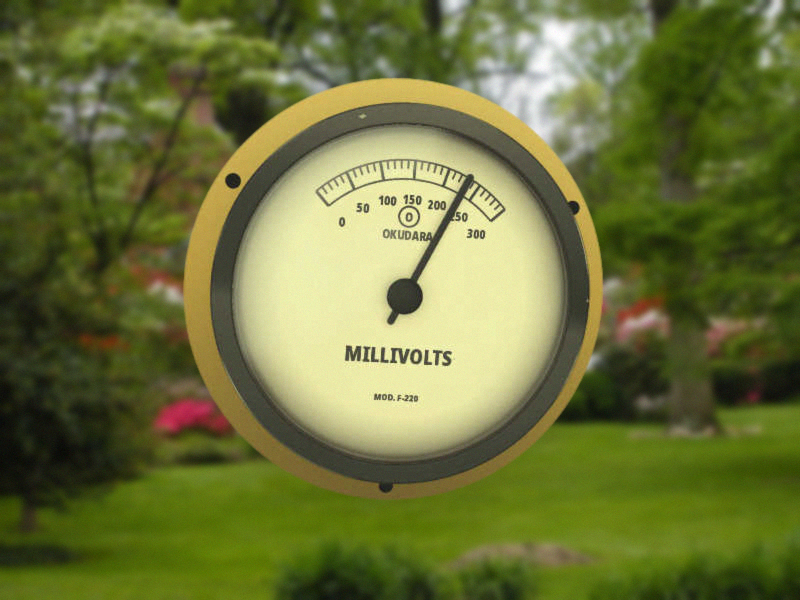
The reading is 230 mV
